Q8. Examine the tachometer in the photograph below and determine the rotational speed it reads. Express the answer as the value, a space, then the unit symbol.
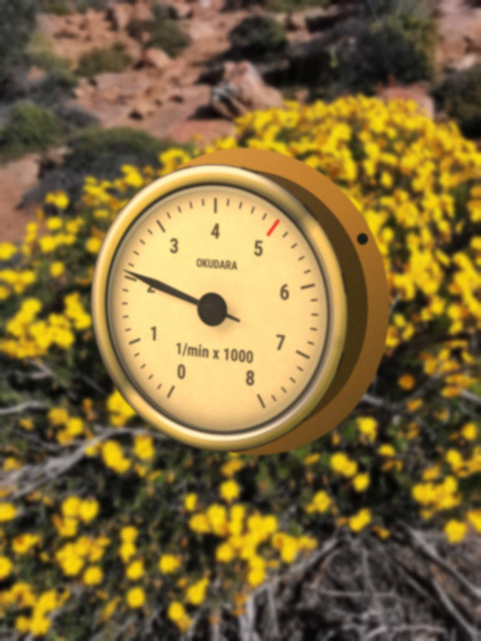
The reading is 2100 rpm
